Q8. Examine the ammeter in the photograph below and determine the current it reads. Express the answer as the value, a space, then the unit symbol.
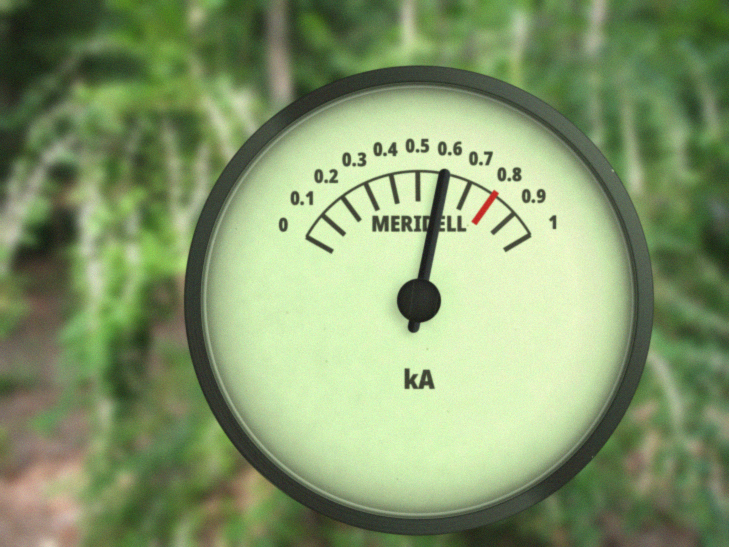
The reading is 0.6 kA
